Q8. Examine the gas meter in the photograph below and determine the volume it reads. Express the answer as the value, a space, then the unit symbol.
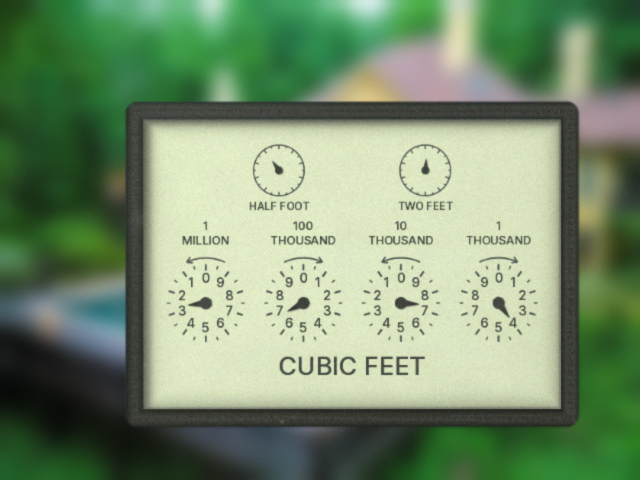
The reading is 267400 ft³
